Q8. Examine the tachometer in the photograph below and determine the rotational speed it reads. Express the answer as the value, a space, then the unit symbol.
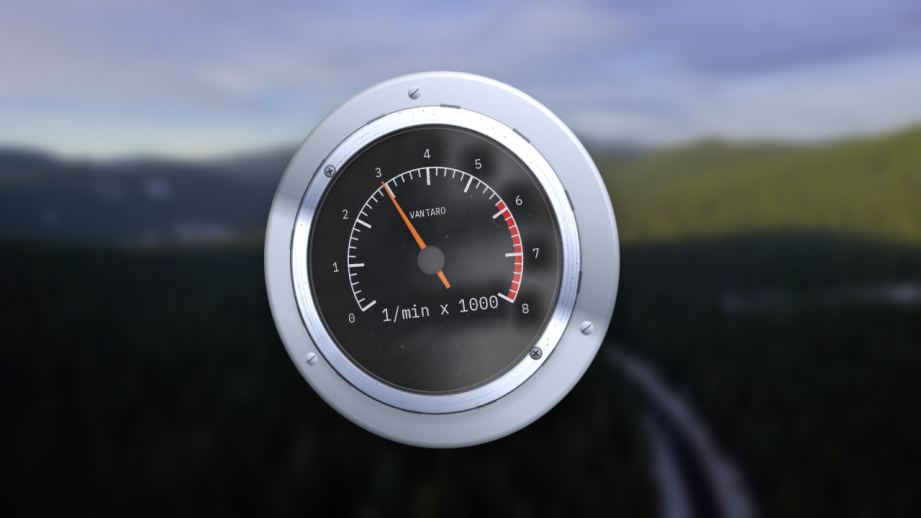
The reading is 3000 rpm
